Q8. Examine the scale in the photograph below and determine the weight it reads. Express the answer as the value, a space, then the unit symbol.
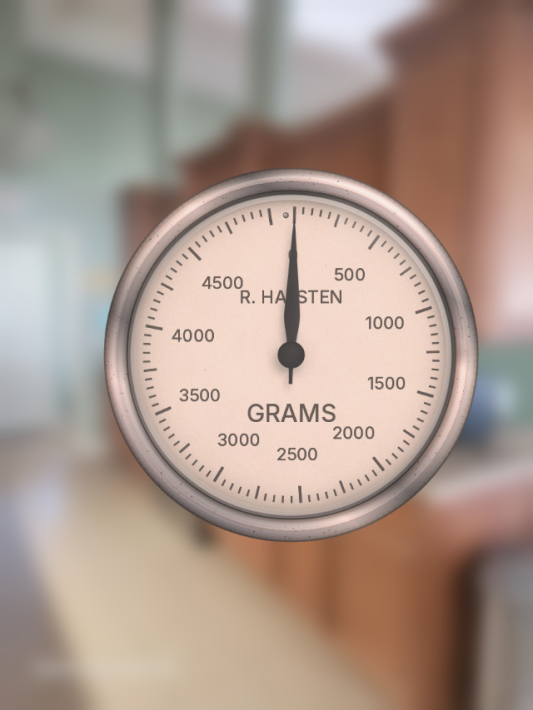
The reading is 0 g
